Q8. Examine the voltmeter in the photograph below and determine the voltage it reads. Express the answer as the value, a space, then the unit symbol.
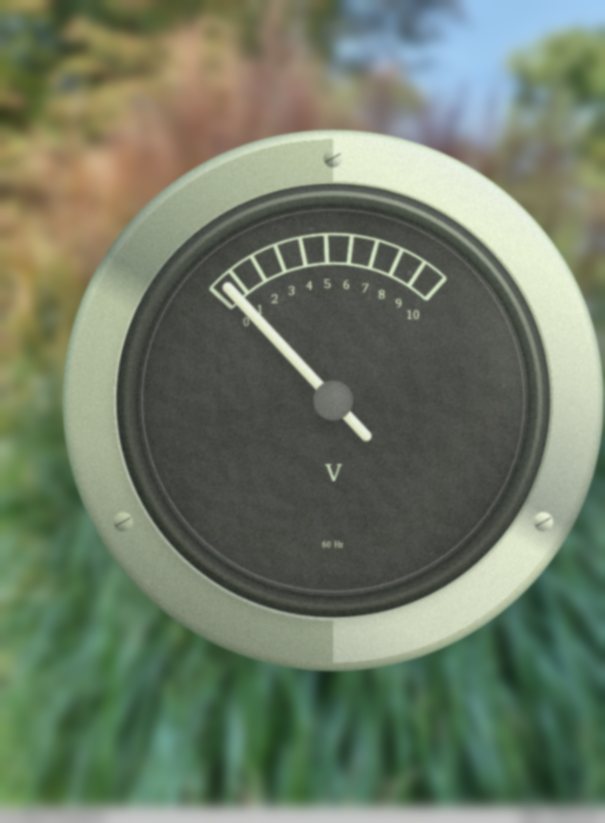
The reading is 0.5 V
